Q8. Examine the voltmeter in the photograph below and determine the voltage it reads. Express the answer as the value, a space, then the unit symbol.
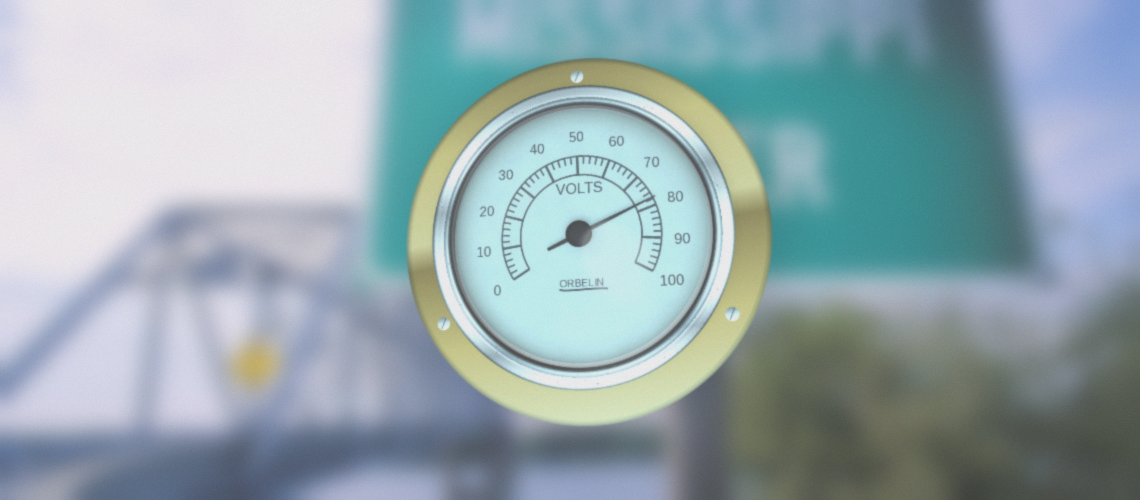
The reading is 78 V
